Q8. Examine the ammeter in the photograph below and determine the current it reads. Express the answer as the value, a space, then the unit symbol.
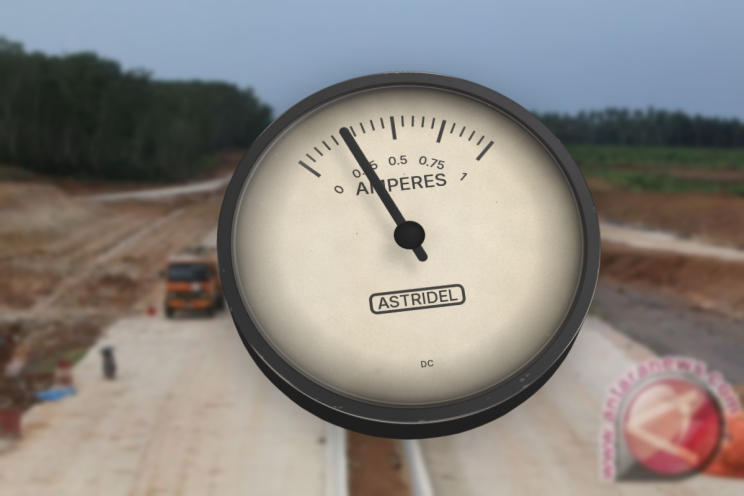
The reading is 0.25 A
